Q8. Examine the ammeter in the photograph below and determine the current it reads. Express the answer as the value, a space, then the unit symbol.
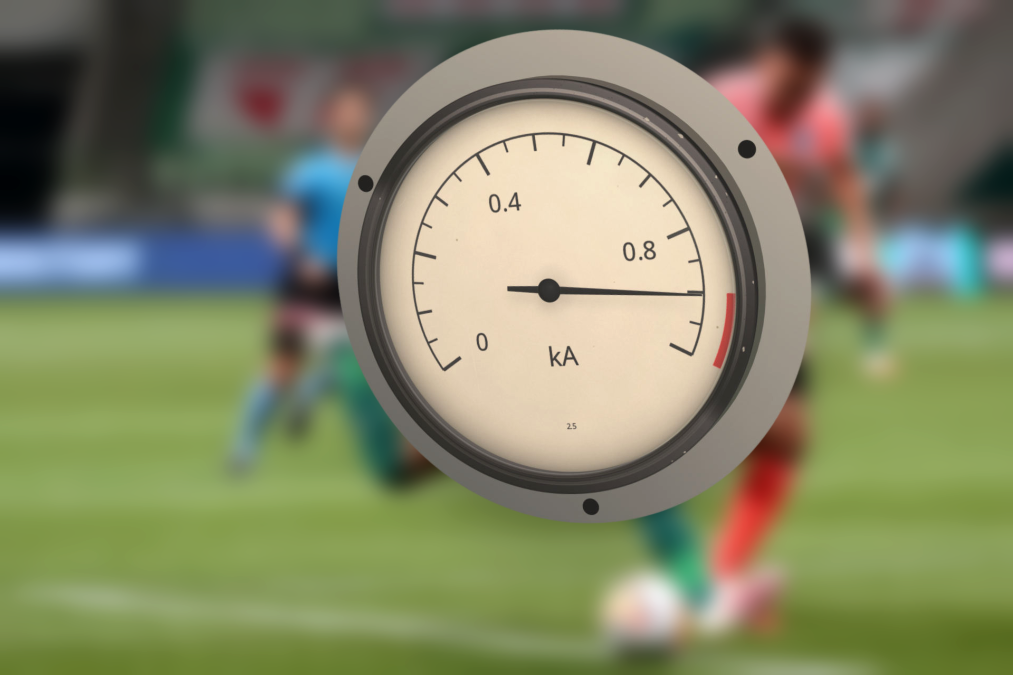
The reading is 0.9 kA
